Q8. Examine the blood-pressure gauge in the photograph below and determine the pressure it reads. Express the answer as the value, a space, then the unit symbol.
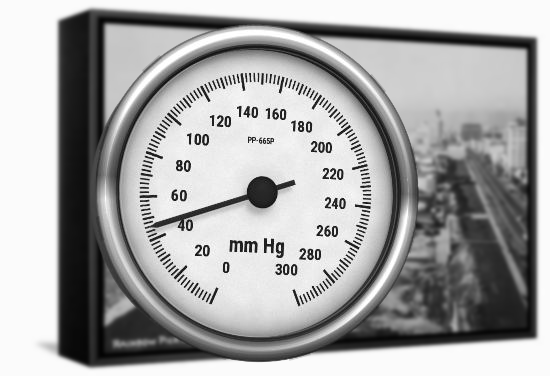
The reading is 46 mmHg
